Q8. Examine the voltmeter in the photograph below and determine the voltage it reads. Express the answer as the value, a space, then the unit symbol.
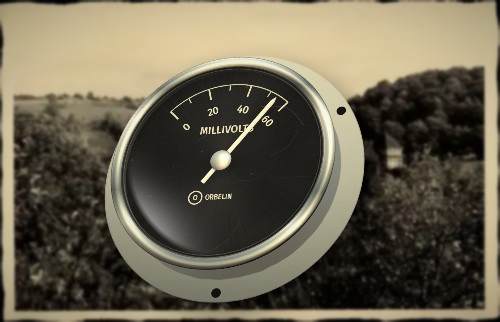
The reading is 55 mV
